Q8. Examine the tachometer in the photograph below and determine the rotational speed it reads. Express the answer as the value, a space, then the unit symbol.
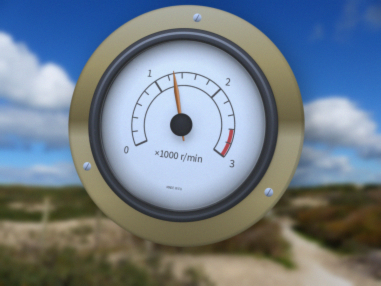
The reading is 1300 rpm
